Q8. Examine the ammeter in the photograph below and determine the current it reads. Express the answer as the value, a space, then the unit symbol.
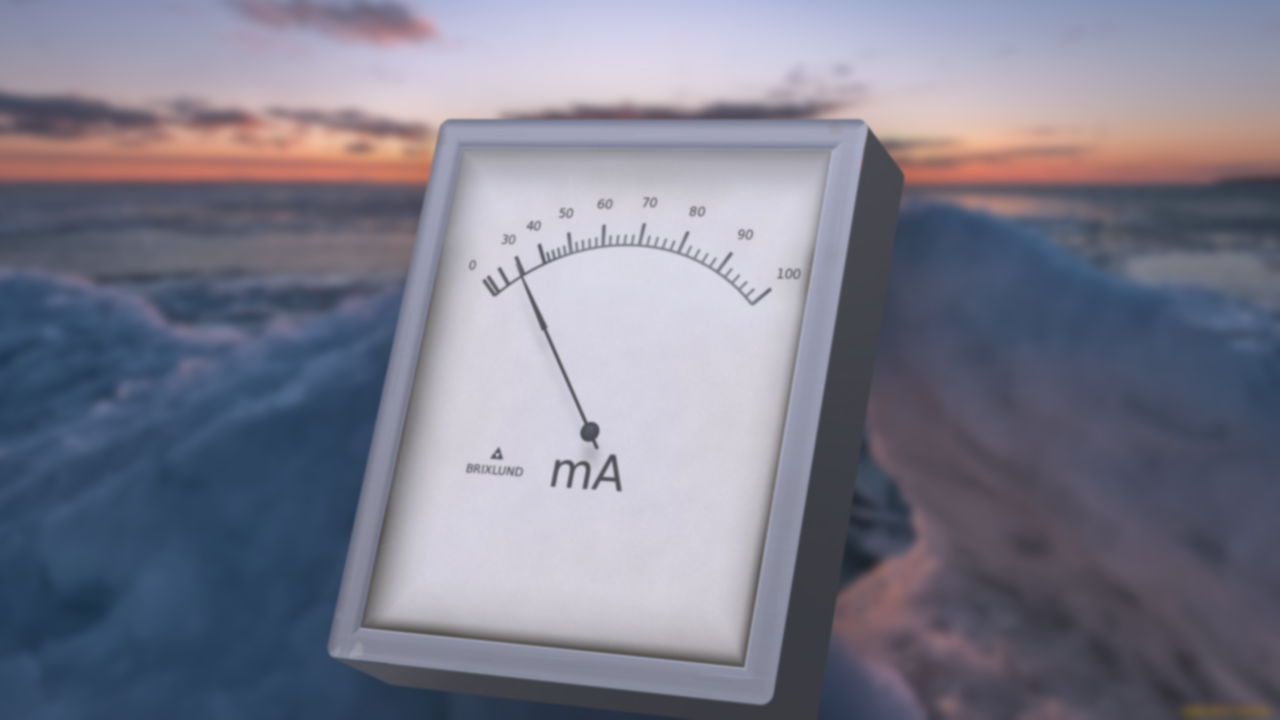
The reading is 30 mA
